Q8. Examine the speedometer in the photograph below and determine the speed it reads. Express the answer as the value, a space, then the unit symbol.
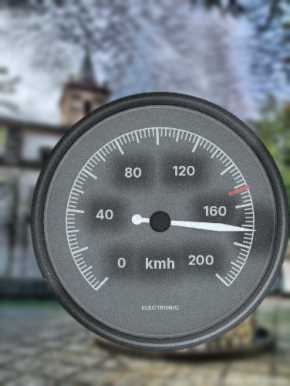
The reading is 172 km/h
